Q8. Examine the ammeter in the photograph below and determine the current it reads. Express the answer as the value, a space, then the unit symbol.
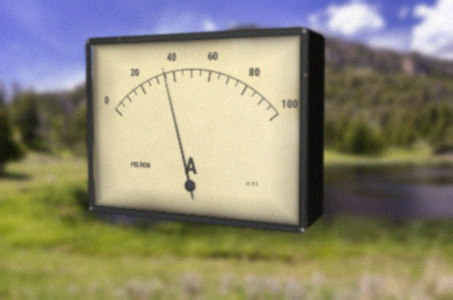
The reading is 35 A
